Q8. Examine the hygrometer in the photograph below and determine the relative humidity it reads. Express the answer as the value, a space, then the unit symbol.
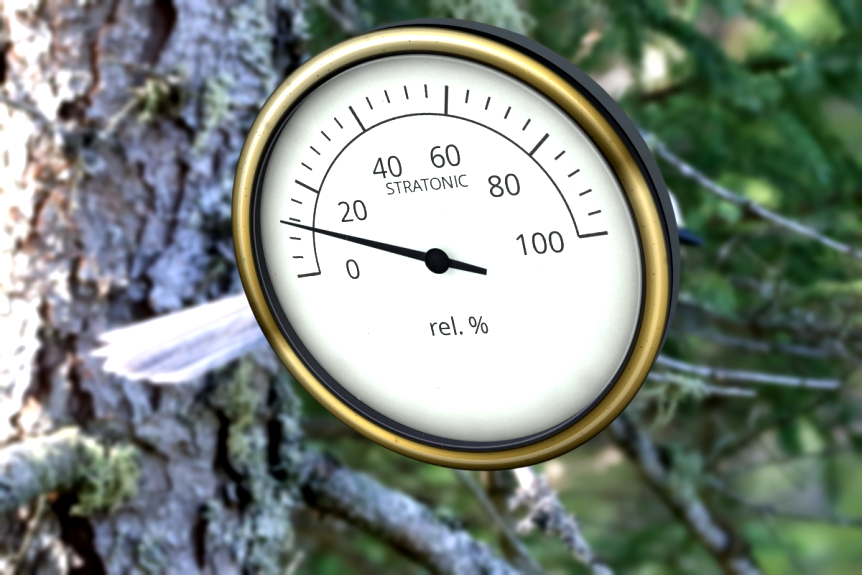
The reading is 12 %
